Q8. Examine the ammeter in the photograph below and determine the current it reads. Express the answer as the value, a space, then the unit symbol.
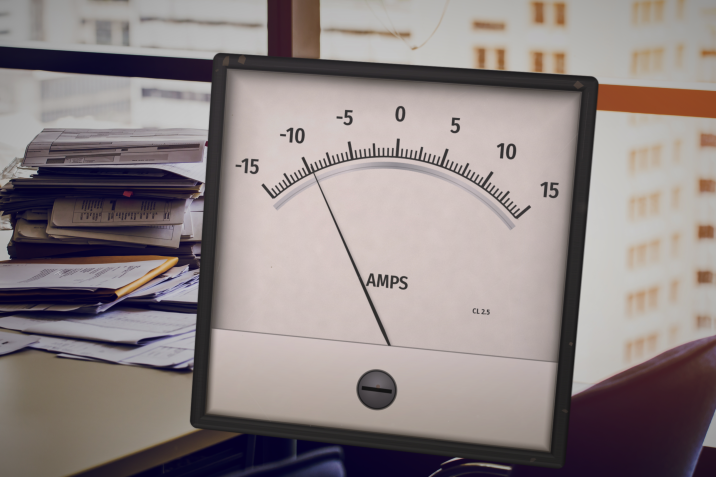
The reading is -9.5 A
